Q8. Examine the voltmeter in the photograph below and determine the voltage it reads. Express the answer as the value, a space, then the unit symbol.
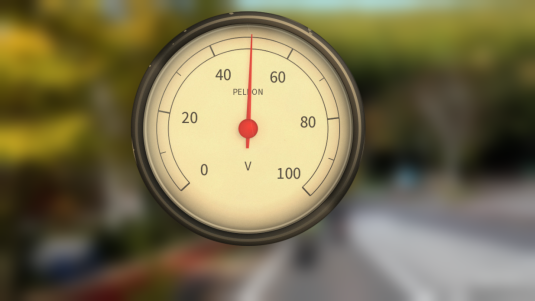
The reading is 50 V
